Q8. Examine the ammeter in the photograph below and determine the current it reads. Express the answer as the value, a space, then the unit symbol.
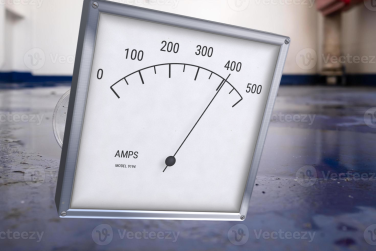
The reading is 400 A
